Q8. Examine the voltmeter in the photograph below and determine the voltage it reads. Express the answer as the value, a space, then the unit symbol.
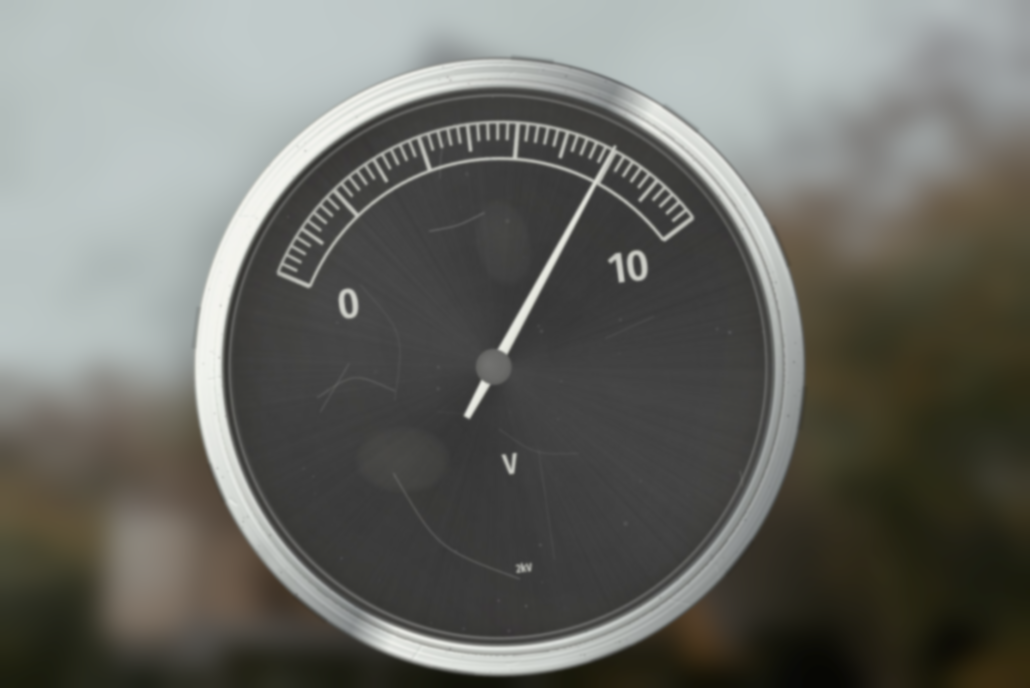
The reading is 8 V
